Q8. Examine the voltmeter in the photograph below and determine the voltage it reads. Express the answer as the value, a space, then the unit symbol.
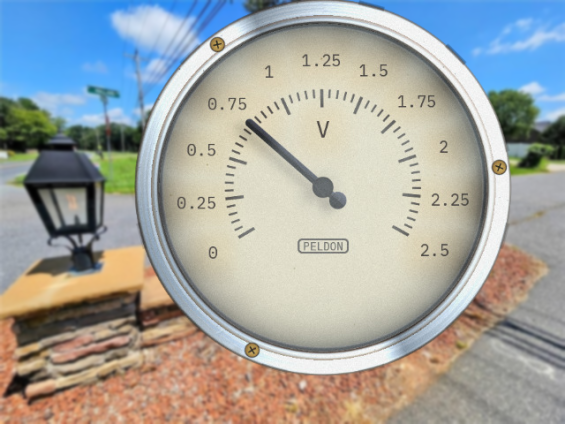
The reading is 0.75 V
